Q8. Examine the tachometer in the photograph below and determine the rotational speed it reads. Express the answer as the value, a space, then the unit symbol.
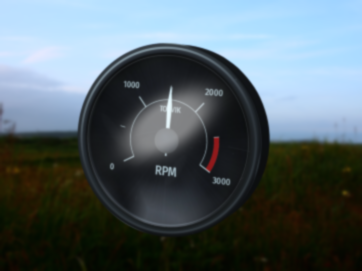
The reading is 1500 rpm
